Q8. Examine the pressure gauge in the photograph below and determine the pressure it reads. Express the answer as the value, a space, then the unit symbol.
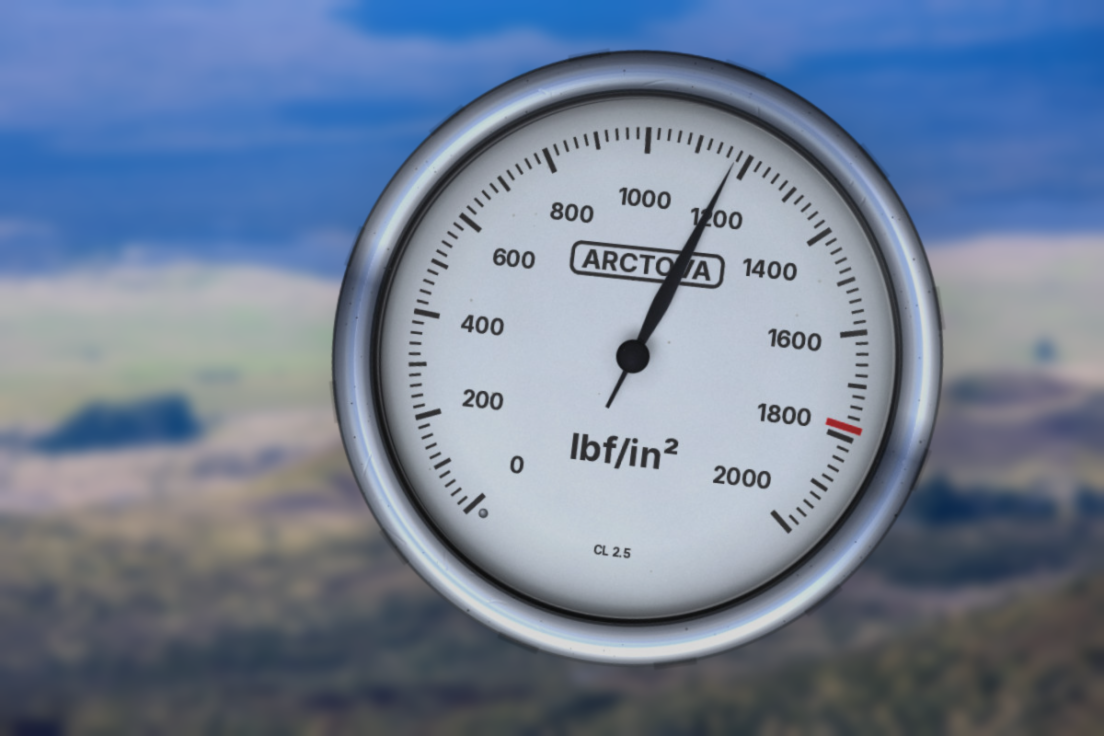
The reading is 1180 psi
